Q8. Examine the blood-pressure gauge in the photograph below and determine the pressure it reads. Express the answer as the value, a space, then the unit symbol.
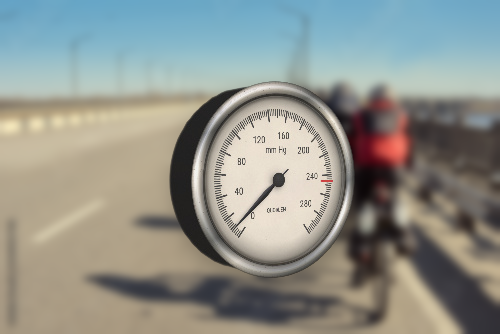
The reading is 10 mmHg
